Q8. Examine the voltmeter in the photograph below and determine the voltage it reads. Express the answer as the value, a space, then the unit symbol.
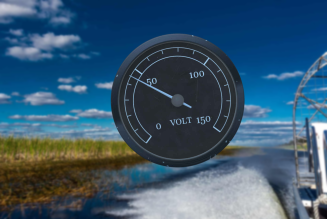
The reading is 45 V
